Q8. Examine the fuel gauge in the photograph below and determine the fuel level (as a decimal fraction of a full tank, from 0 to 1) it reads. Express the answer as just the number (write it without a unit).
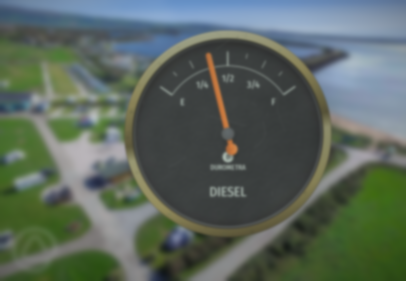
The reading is 0.375
